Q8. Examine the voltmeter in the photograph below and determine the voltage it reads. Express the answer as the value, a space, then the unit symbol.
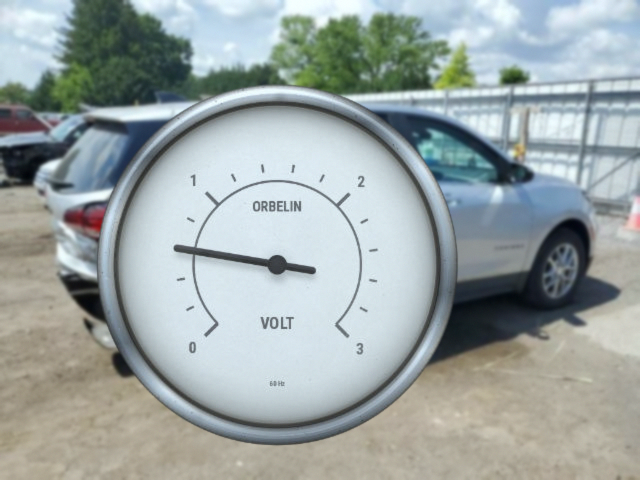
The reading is 0.6 V
